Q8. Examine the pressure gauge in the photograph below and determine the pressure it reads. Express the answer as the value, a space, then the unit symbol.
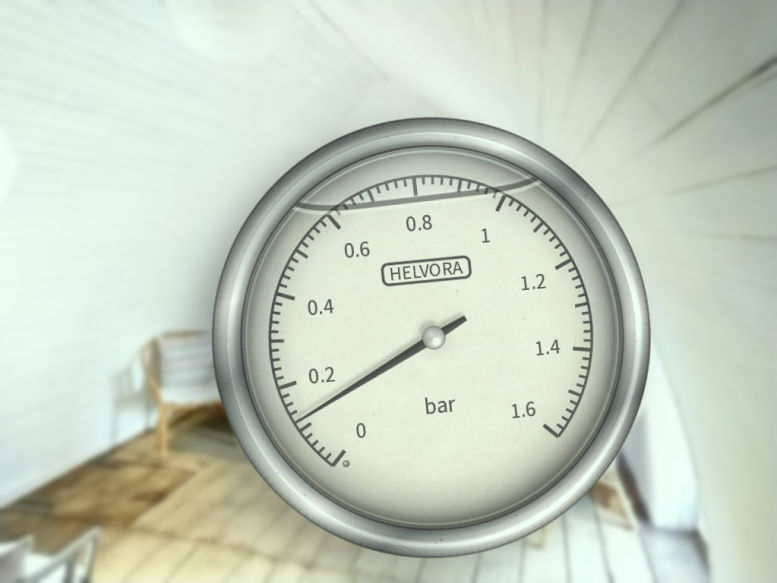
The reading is 0.12 bar
